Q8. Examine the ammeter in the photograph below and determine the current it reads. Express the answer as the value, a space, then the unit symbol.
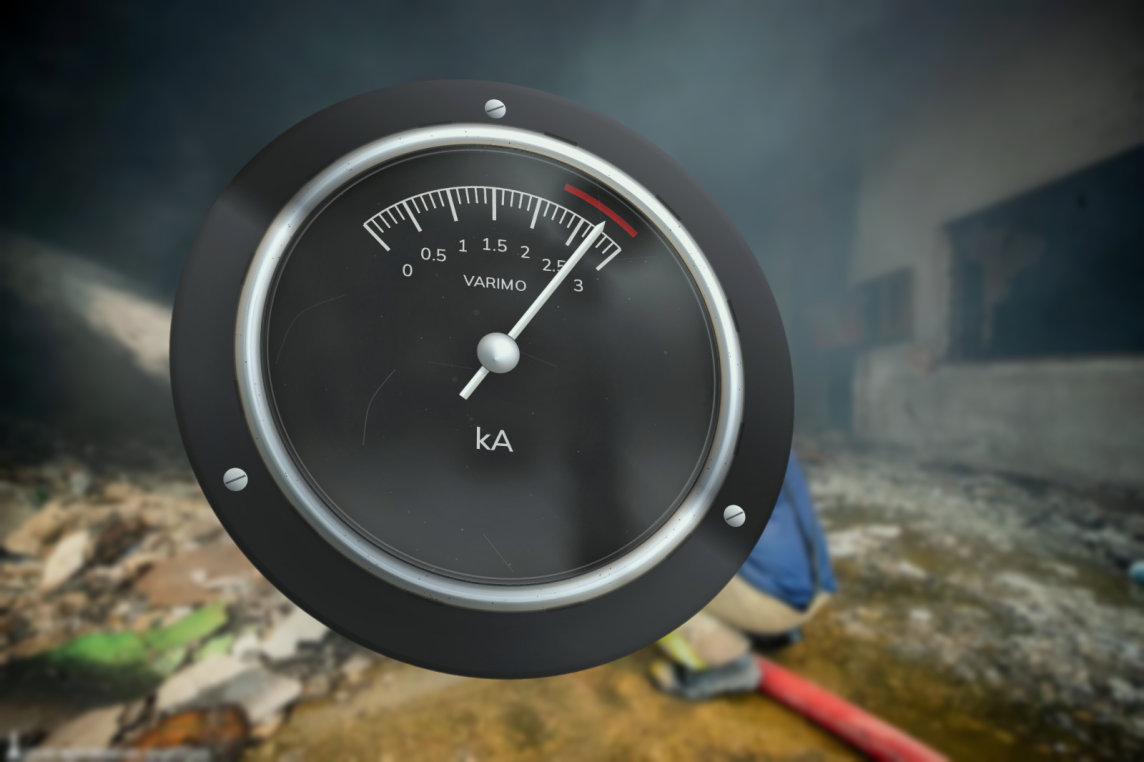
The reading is 2.7 kA
